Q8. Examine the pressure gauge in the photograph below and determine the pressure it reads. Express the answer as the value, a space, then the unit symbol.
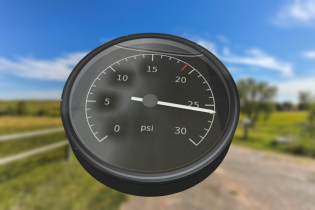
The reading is 26 psi
